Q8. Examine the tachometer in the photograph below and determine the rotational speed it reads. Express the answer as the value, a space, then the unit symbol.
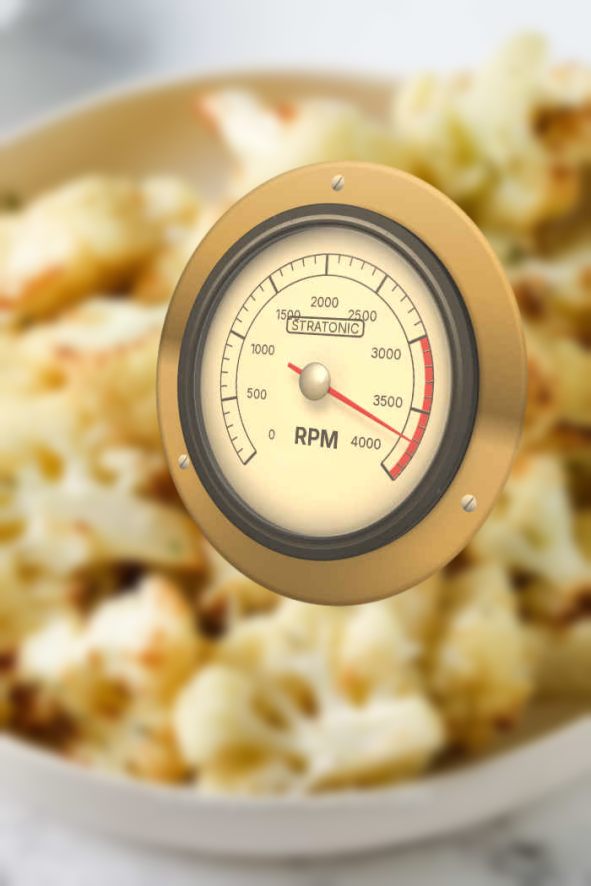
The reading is 3700 rpm
